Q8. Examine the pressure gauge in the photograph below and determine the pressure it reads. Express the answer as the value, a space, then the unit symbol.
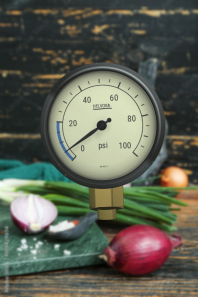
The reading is 5 psi
